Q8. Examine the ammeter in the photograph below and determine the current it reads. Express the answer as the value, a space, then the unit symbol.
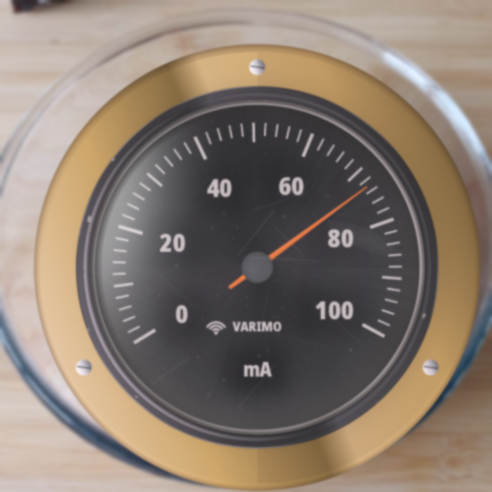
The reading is 73 mA
